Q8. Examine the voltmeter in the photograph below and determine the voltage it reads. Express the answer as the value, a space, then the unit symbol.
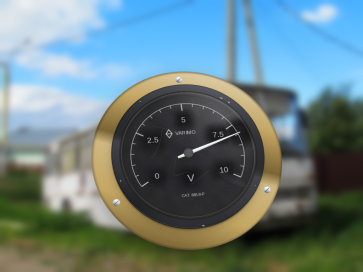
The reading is 8 V
